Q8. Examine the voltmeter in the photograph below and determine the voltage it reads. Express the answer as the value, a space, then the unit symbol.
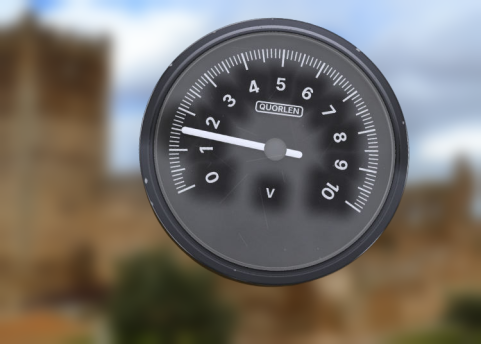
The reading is 1.5 V
